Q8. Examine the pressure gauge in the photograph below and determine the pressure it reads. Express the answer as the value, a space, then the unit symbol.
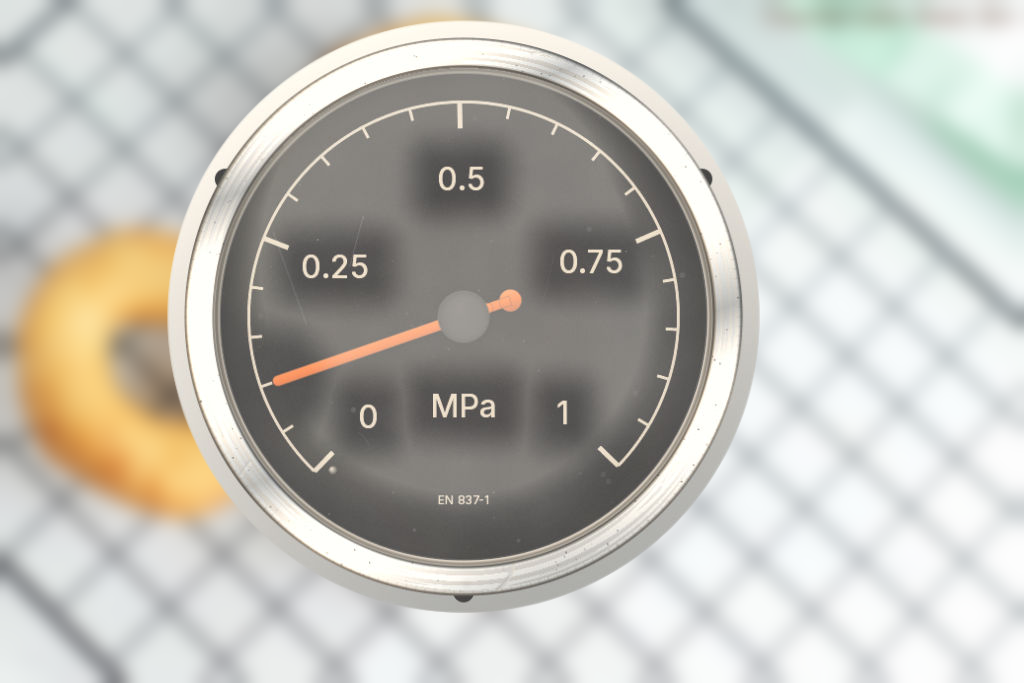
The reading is 0.1 MPa
